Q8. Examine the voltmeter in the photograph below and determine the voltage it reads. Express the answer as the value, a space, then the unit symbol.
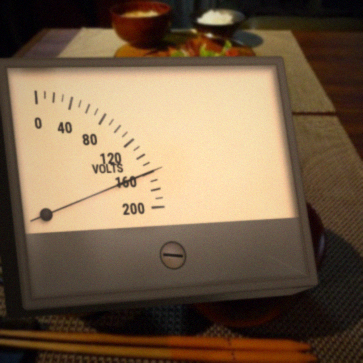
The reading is 160 V
